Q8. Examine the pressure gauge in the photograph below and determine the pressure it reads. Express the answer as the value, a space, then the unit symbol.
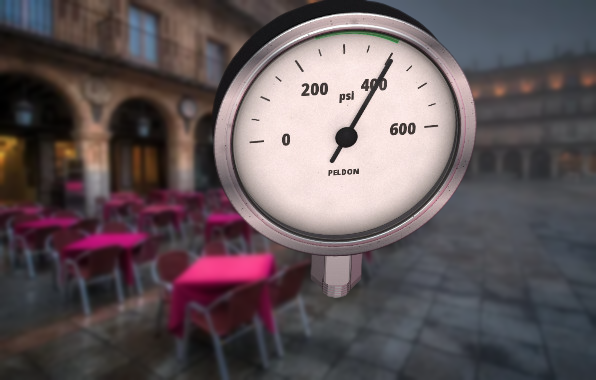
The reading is 400 psi
